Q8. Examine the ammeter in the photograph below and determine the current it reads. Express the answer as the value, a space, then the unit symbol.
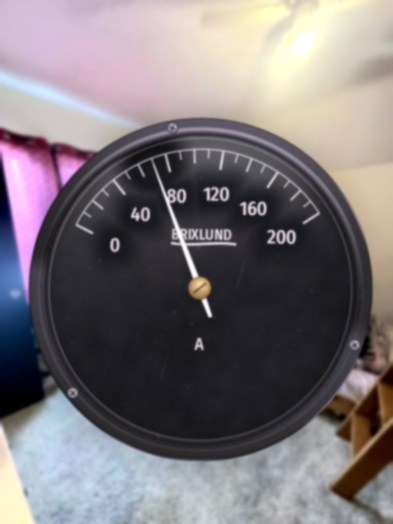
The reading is 70 A
